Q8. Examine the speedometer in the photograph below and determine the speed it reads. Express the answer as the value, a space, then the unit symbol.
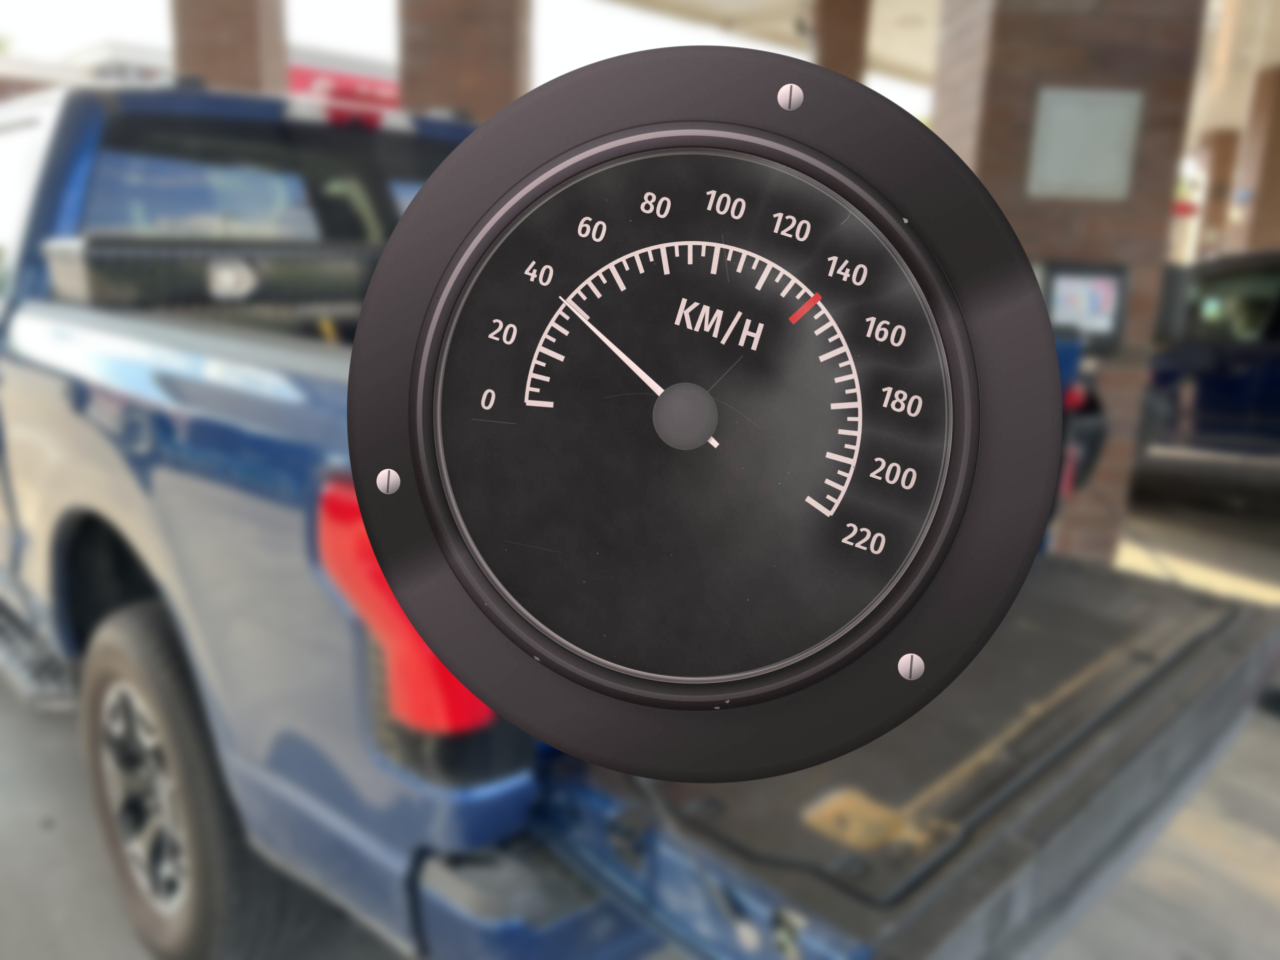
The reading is 40 km/h
